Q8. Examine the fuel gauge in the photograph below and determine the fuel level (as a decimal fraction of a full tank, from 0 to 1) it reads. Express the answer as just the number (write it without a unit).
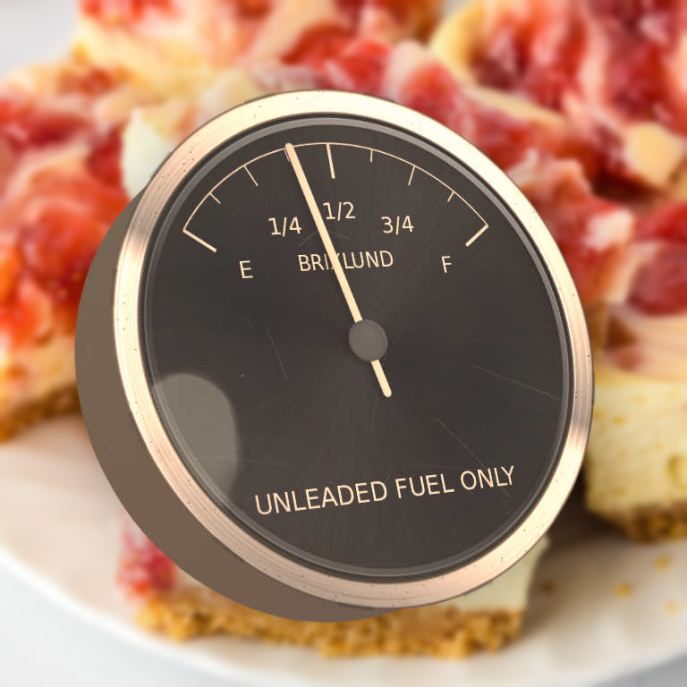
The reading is 0.375
